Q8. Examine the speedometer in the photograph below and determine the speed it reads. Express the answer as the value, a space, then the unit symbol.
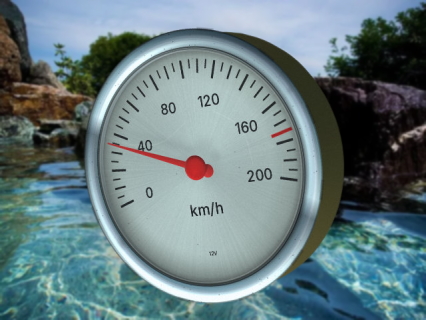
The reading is 35 km/h
